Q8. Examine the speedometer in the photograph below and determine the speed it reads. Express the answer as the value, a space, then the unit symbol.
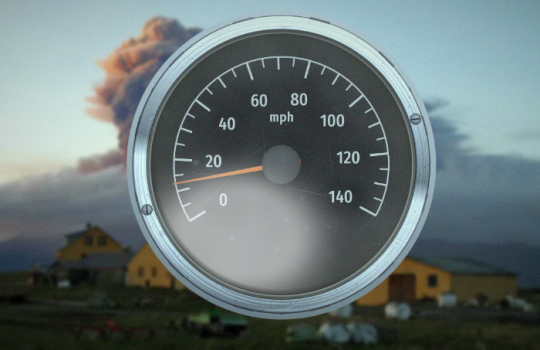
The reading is 12.5 mph
